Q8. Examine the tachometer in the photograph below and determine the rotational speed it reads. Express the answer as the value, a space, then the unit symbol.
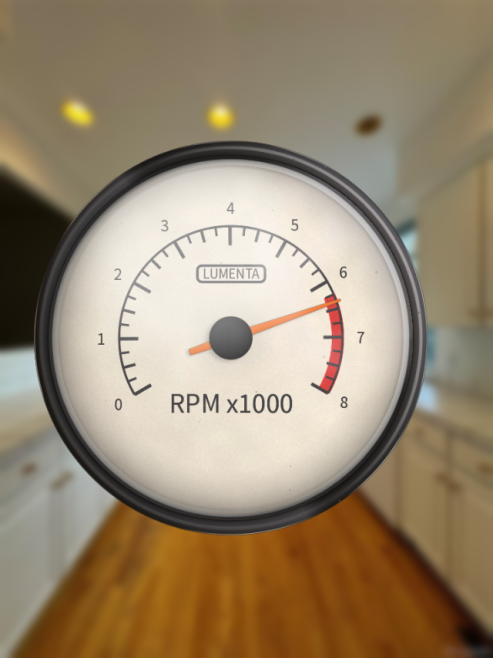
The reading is 6375 rpm
